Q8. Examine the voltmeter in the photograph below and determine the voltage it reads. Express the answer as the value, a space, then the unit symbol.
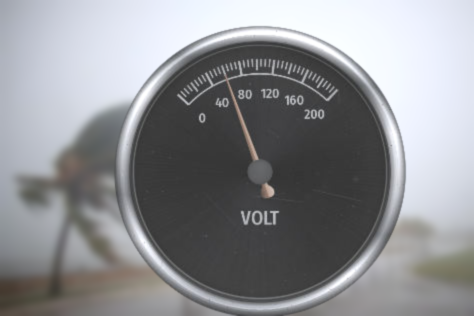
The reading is 60 V
